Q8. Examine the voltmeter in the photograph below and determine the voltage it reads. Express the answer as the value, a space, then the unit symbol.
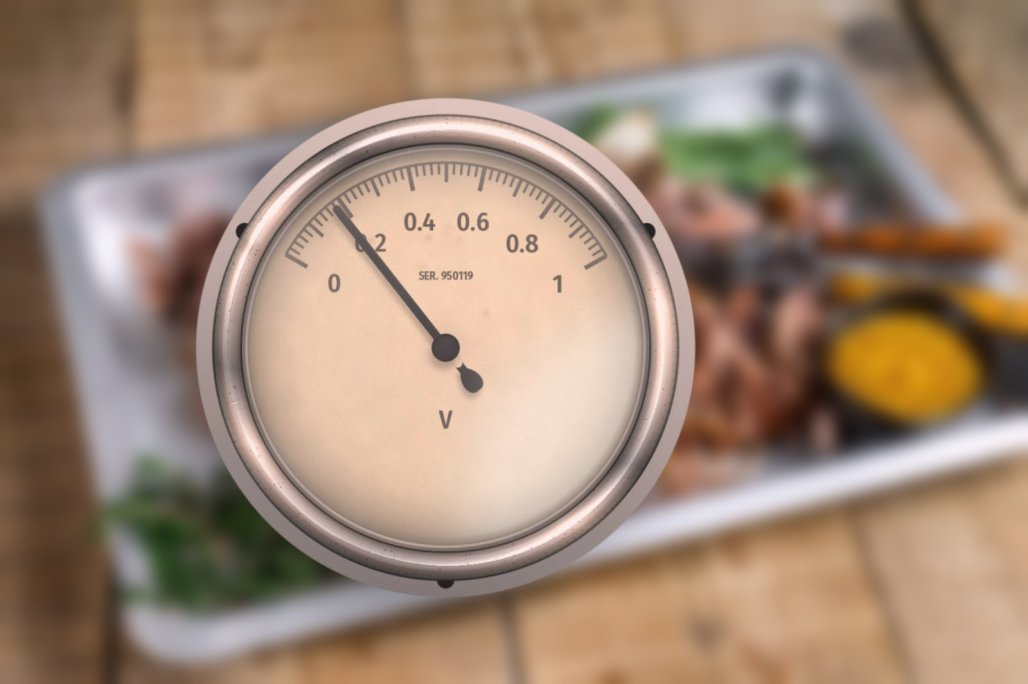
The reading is 0.18 V
